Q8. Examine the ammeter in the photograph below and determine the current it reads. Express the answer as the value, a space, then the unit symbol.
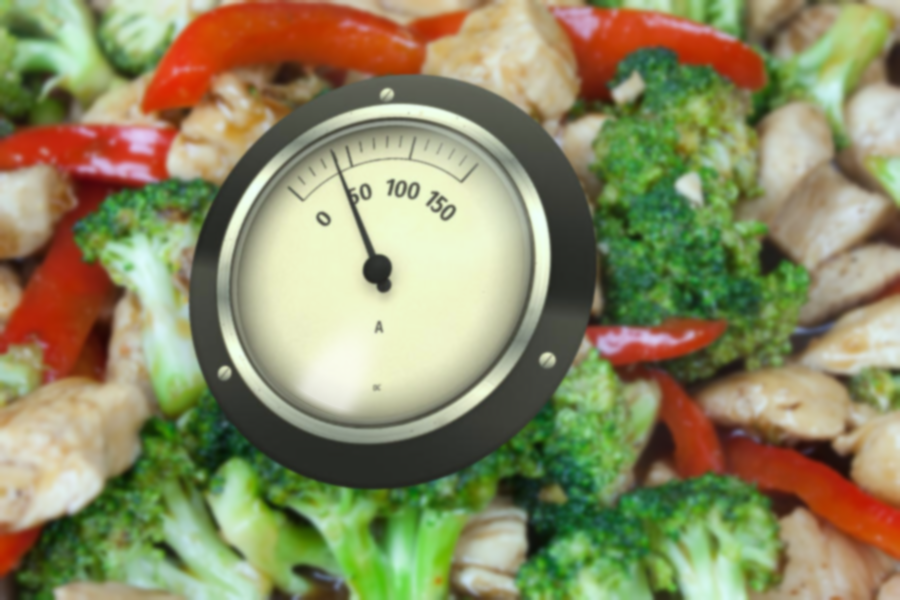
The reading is 40 A
